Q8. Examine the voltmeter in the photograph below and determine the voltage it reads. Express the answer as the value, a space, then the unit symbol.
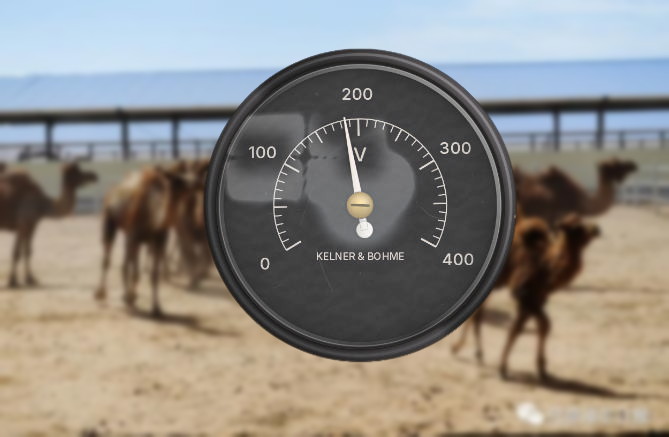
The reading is 185 V
